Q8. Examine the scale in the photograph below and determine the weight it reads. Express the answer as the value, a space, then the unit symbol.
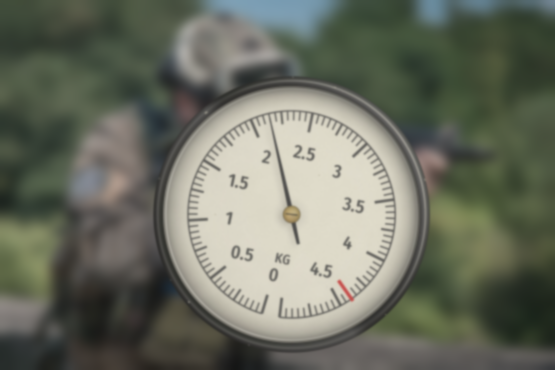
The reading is 2.15 kg
